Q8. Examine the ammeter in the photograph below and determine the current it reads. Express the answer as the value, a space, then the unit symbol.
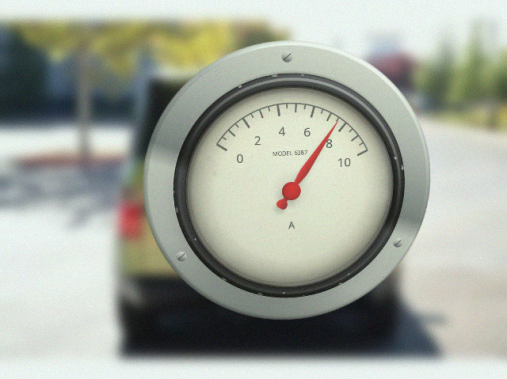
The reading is 7.5 A
